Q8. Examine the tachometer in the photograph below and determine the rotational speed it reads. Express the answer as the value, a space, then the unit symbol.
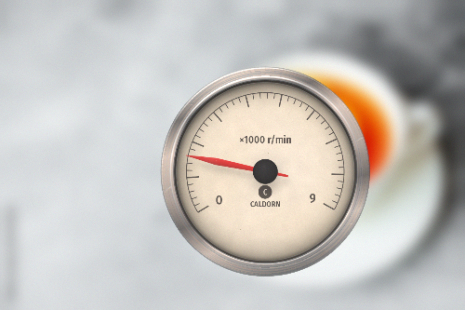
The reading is 1600 rpm
